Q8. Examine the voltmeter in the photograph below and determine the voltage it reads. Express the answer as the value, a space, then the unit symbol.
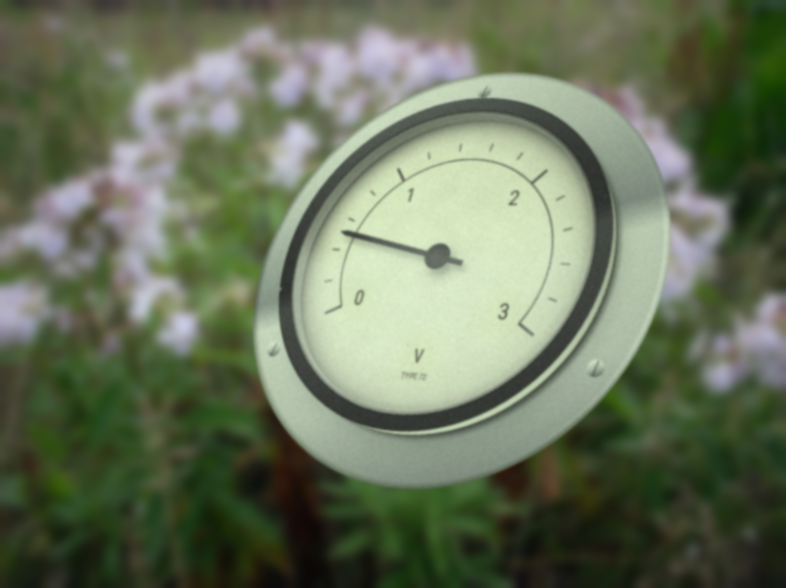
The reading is 0.5 V
